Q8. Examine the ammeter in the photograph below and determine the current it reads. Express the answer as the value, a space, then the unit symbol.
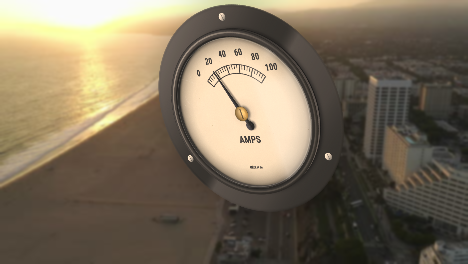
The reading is 20 A
